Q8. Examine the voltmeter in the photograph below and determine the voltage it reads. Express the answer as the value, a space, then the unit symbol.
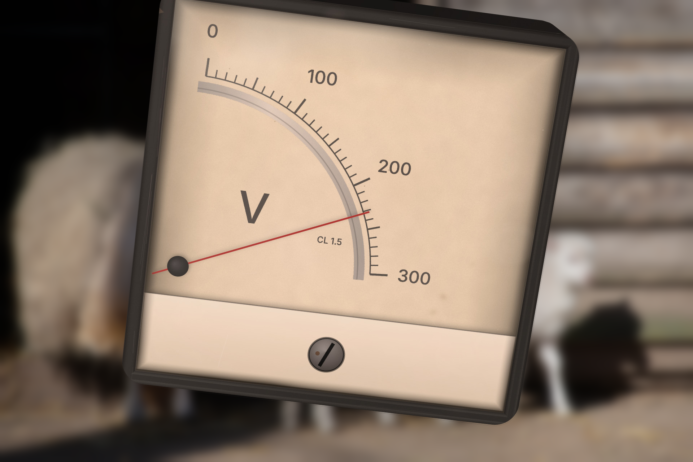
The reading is 230 V
